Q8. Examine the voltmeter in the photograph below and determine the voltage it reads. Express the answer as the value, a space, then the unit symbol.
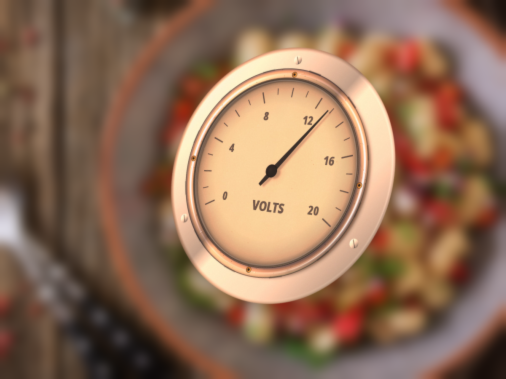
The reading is 13 V
